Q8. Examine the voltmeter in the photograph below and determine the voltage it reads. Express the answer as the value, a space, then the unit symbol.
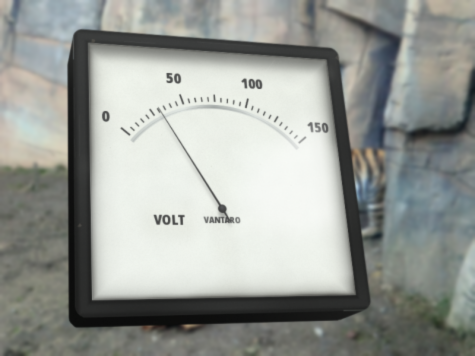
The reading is 30 V
